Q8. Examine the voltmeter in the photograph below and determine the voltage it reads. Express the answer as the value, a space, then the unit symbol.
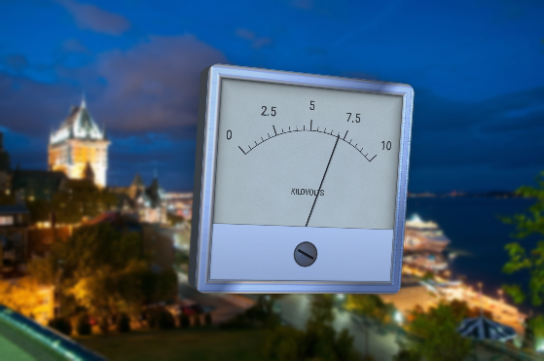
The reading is 7 kV
